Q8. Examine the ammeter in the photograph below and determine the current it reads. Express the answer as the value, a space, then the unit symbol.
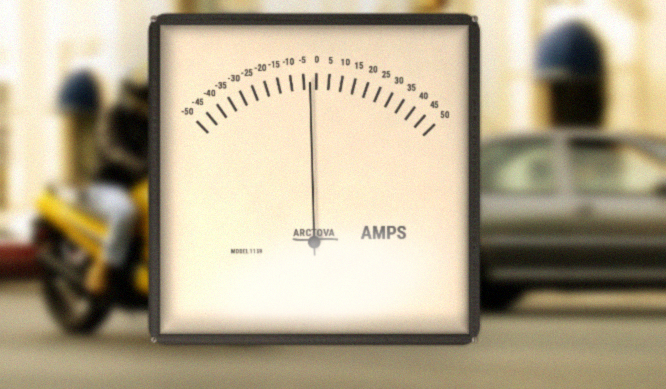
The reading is -2.5 A
